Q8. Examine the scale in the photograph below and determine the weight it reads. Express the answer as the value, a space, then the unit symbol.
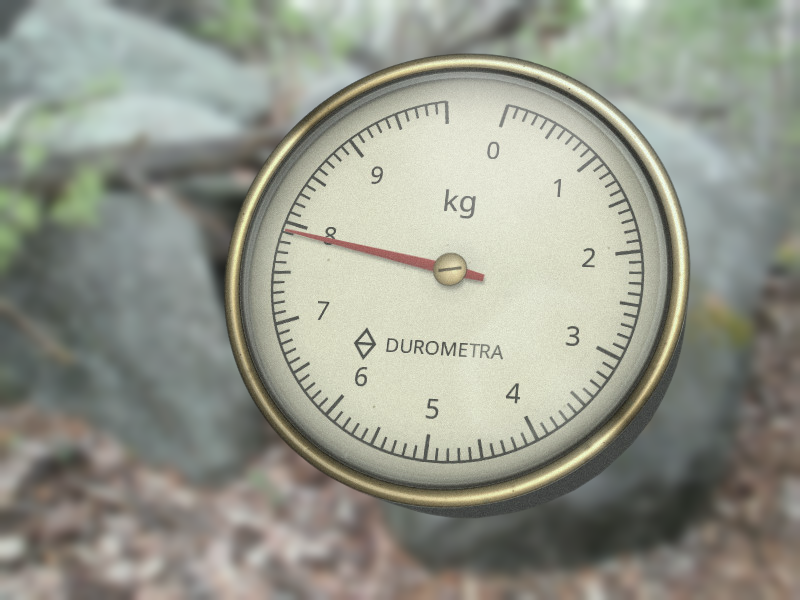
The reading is 7.9 kg
